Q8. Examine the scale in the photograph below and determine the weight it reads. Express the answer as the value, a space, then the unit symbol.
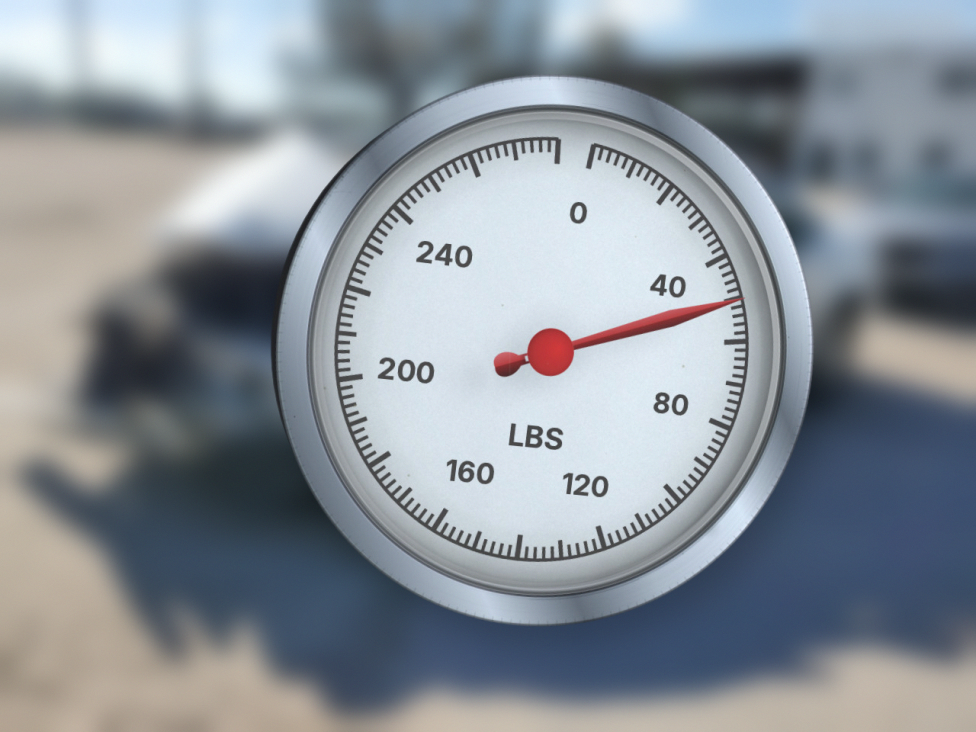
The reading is 50 lb
